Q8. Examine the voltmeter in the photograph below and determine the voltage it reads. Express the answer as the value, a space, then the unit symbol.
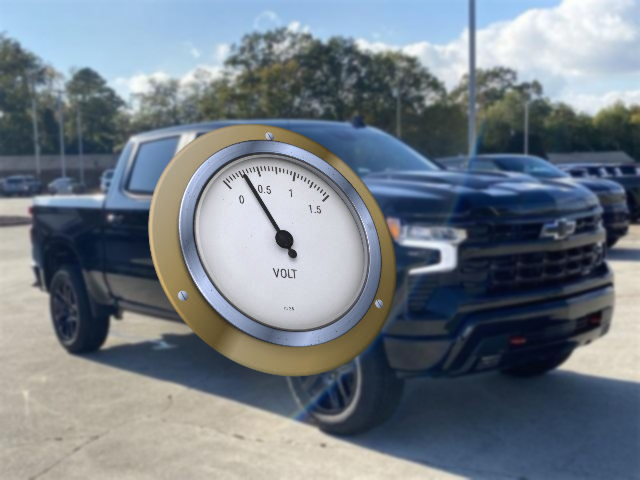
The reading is 0.25 V
